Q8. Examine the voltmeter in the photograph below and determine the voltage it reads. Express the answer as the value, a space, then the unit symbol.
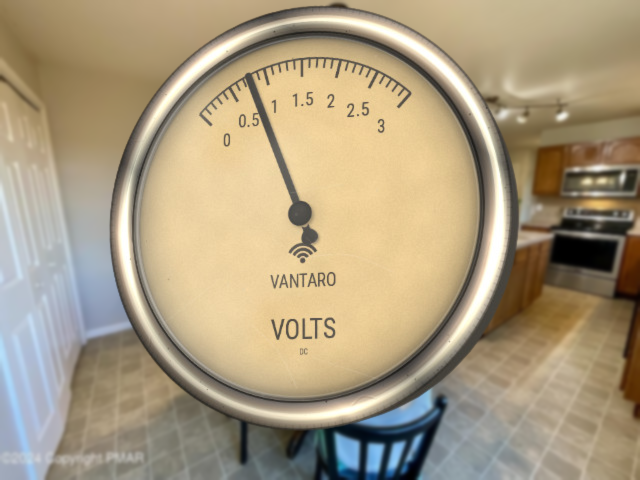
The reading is 0.8 V
